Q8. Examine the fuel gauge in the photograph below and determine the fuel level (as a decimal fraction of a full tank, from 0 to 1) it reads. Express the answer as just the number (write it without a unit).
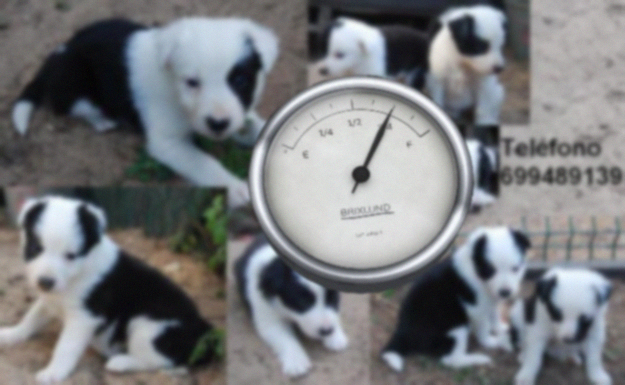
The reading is 0.75
